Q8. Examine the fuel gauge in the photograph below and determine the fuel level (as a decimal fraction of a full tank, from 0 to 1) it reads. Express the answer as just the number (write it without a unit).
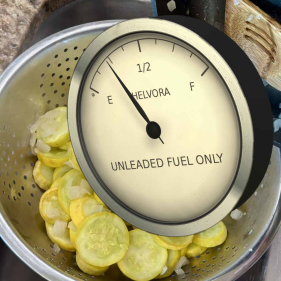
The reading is 0.25
